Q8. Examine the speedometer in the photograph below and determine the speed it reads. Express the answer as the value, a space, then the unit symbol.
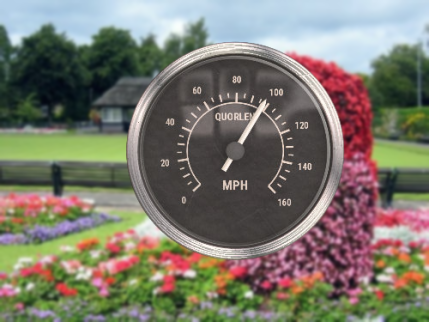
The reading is 97.5 mph
